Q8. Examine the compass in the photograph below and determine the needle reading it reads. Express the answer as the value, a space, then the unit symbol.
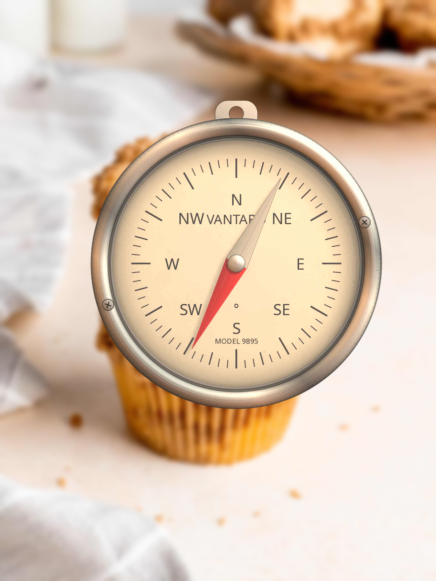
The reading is 207.5 °
